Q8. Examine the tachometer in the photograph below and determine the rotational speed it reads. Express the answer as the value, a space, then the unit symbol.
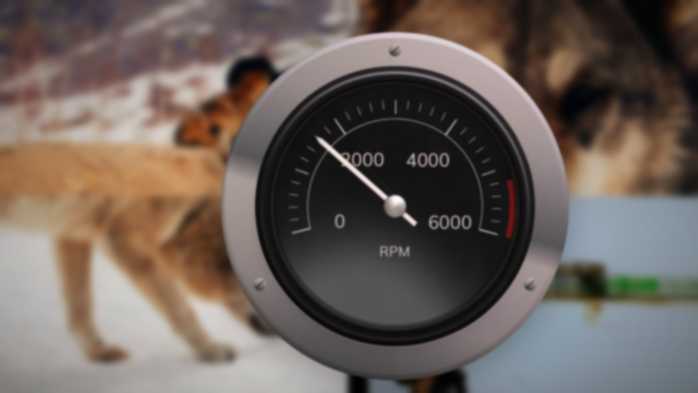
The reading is 1600 rpm
